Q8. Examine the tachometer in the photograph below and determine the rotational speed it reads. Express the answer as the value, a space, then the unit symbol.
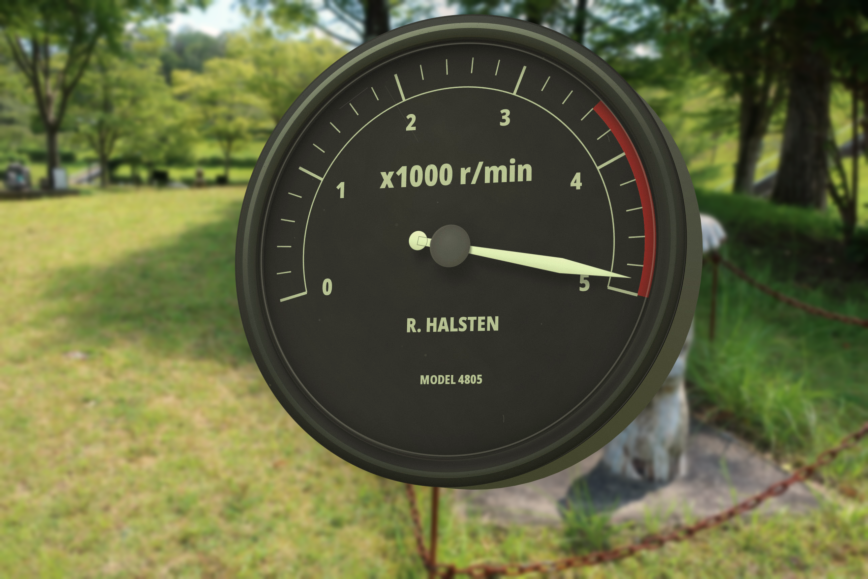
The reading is 4900 rpm
